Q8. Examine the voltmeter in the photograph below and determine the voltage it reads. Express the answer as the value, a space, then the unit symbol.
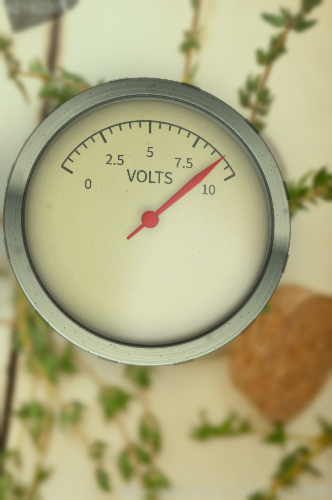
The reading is 9 V
